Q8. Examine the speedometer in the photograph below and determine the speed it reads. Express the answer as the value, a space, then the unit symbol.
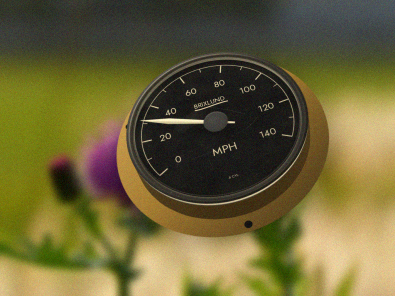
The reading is 30 mph
